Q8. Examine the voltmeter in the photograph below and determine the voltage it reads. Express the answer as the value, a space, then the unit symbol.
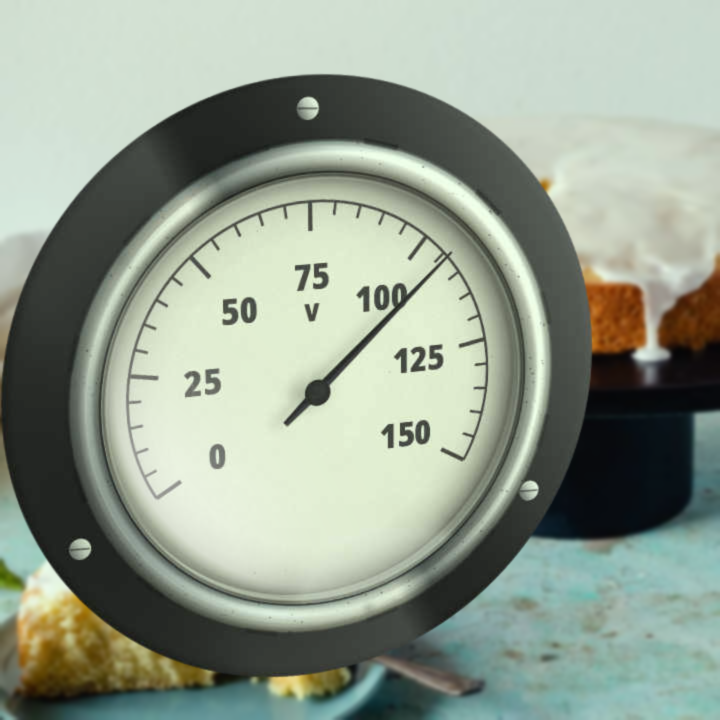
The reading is 105 V
